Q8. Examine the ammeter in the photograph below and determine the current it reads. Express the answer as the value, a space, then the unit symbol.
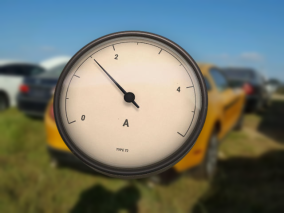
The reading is 1.5 A
